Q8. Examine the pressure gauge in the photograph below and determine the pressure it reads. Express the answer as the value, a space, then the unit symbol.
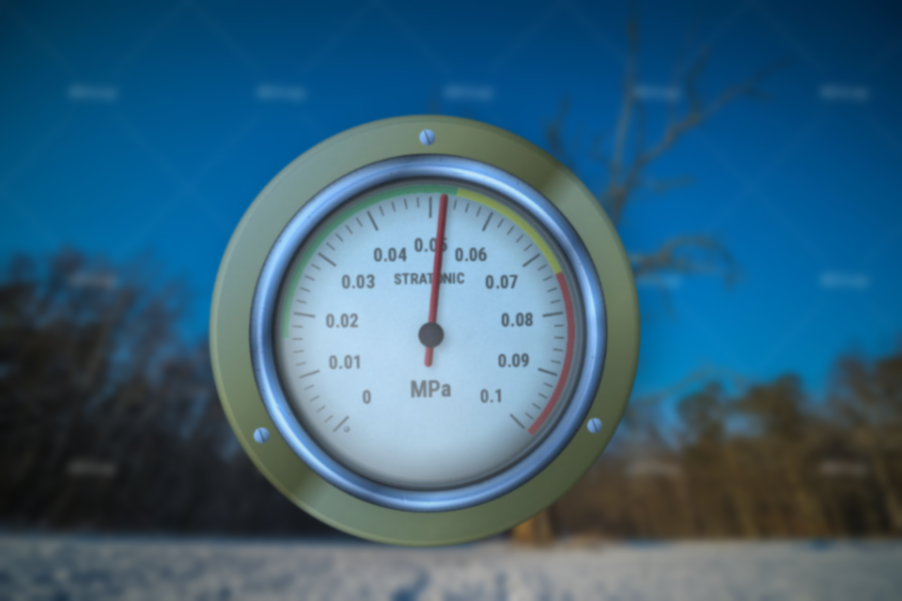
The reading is 0.052 MPa
